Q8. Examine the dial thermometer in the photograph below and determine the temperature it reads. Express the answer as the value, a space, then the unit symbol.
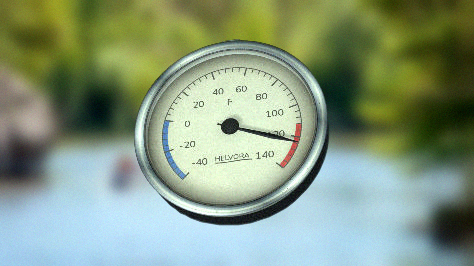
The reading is 124 °F
